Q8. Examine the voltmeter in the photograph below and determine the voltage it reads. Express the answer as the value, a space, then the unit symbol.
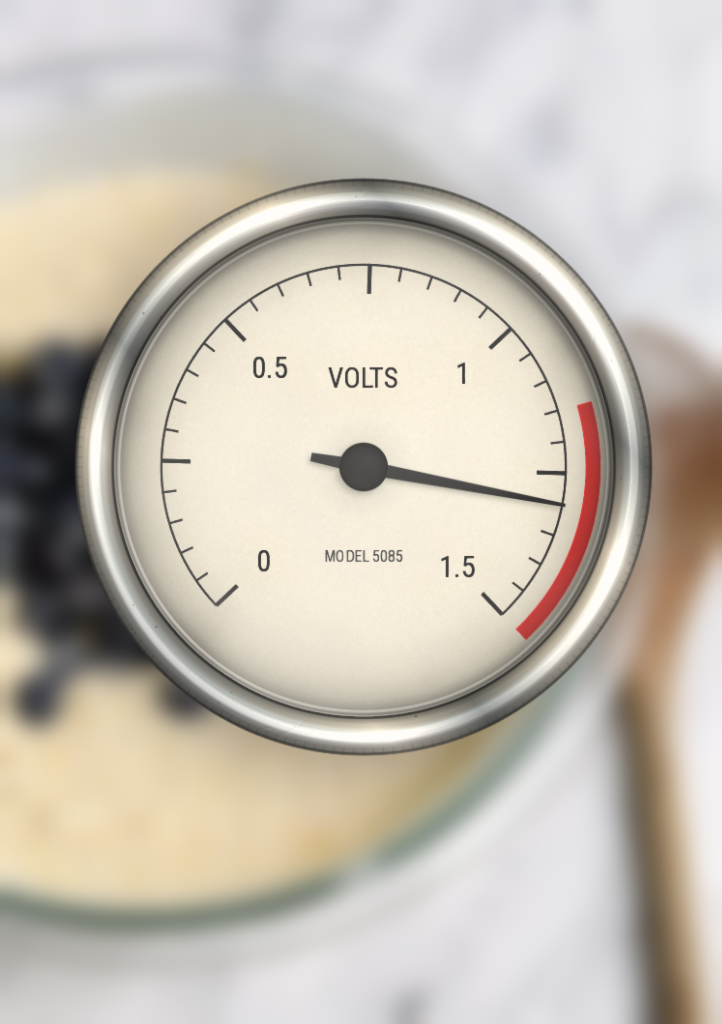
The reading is 1.3 V
